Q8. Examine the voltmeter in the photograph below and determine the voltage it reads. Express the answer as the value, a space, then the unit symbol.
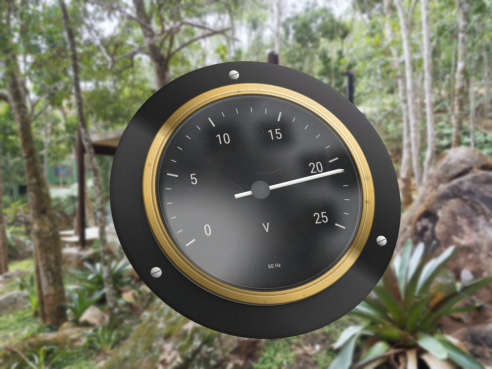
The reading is 21 V
